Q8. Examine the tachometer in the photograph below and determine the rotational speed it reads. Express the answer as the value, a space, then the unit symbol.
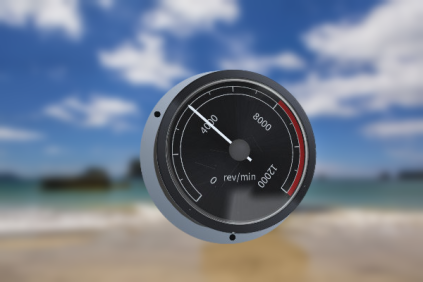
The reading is 4000 rpm
